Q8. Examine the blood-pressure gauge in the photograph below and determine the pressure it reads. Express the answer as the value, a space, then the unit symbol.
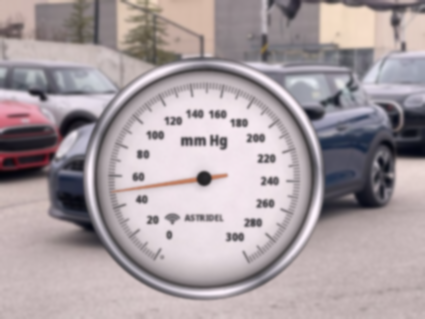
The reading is 50 mmHg
